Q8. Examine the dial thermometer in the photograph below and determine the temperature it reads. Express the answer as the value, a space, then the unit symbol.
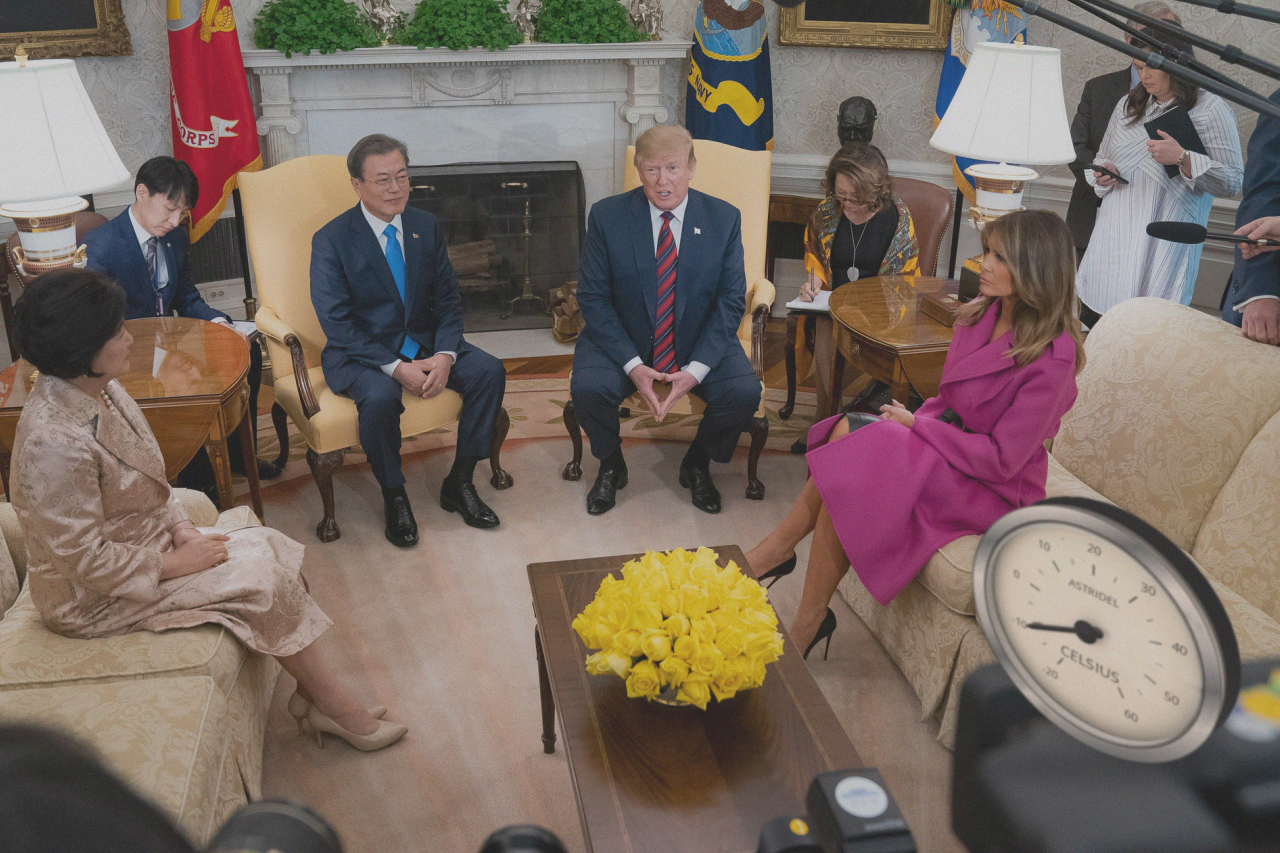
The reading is -10 °C
